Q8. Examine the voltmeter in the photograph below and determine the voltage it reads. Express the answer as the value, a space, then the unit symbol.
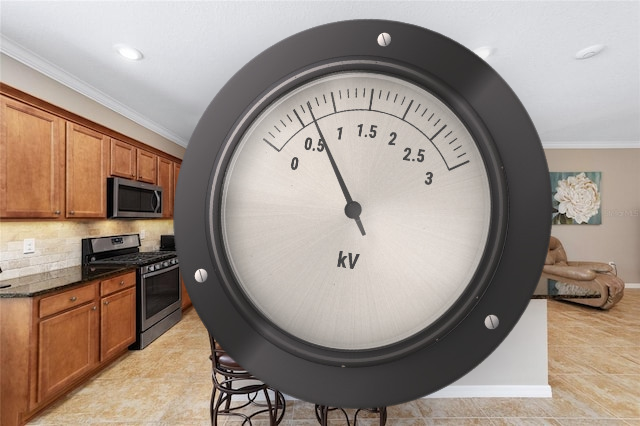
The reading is 0.7 kV
